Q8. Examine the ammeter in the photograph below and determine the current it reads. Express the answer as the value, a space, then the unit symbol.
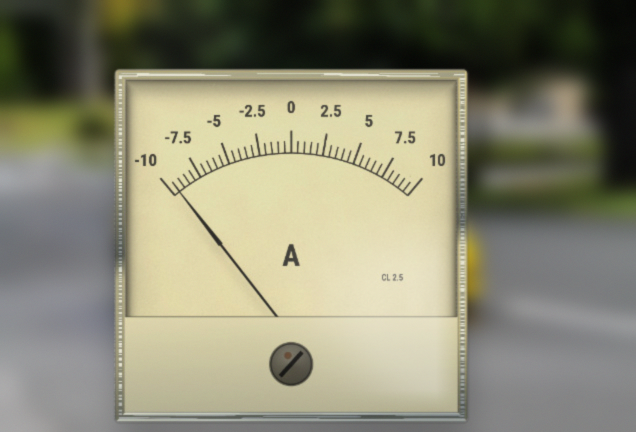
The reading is -9.5 A
